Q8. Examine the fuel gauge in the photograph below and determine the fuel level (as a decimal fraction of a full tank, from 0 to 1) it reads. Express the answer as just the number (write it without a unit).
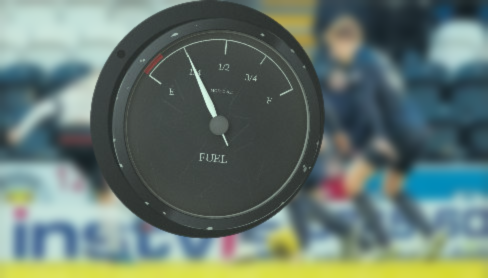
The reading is 0.25
